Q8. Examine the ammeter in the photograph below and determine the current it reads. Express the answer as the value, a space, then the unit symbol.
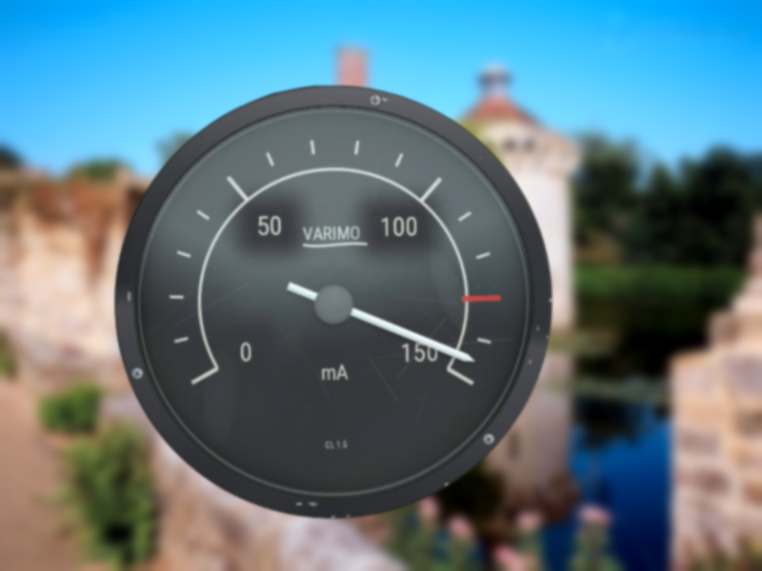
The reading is 145 mA
